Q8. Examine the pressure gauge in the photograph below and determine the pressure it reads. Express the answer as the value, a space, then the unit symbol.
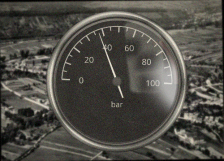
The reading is 37.5 bar
